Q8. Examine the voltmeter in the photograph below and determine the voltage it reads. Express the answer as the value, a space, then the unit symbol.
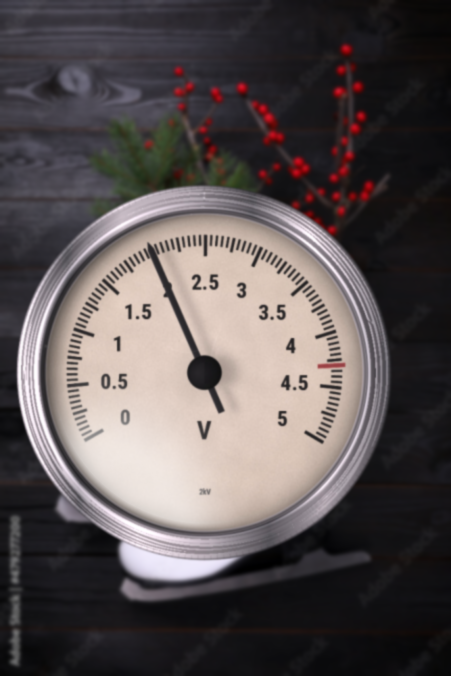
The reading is 2 V
